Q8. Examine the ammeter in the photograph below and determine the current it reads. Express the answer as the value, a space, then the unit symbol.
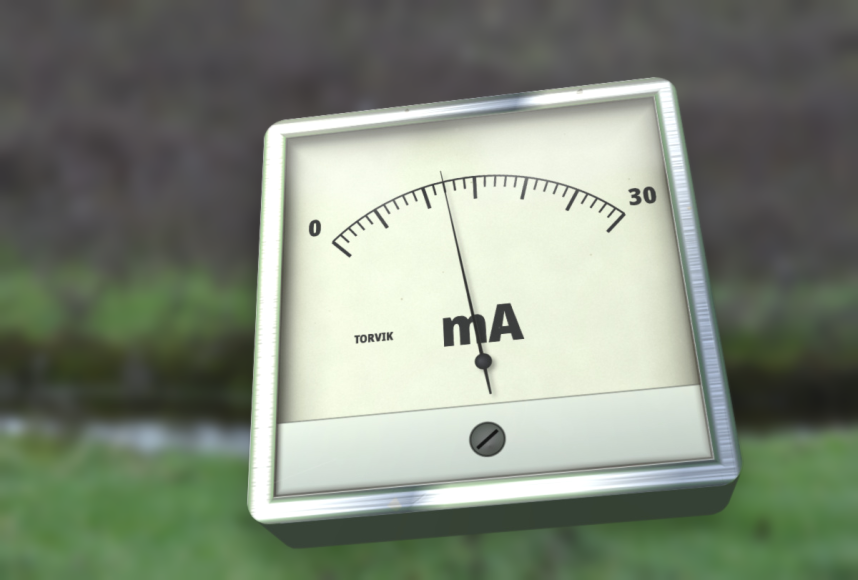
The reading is 12 mA
